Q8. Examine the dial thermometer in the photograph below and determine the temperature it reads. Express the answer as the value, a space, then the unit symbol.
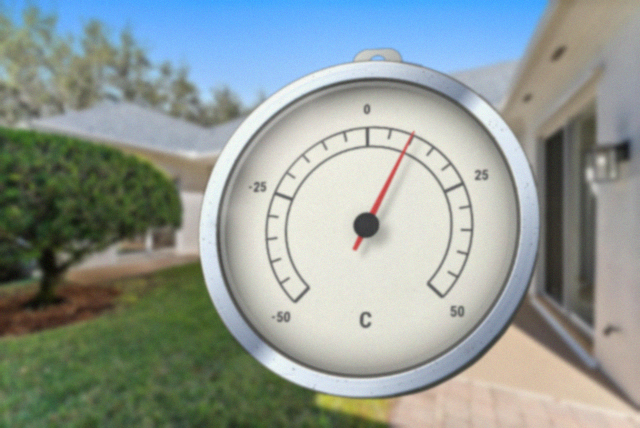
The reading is 10 °C
